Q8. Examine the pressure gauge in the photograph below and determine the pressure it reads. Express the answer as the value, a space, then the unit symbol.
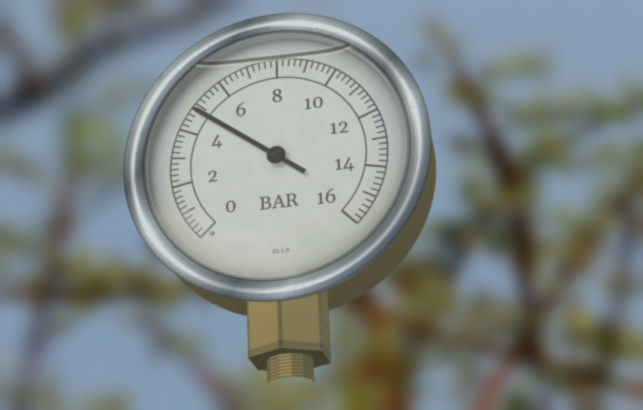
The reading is 4.8 bar
